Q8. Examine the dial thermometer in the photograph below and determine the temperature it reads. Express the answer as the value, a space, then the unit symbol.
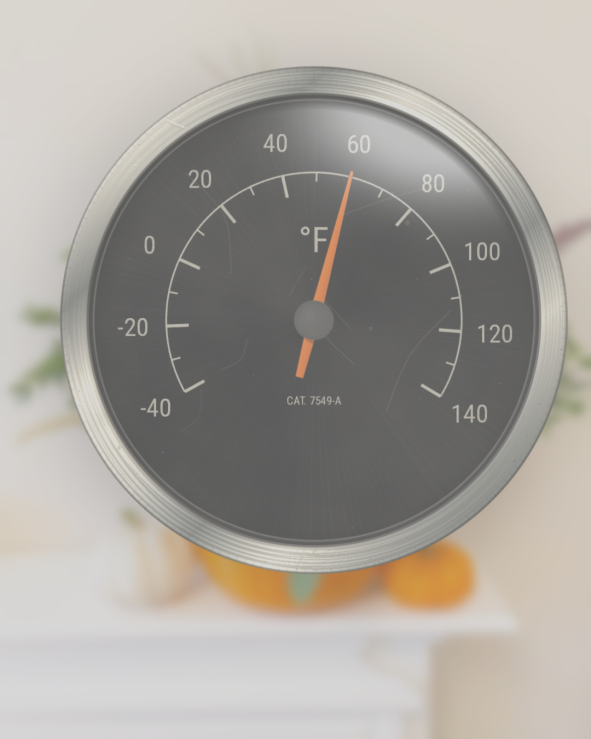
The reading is 60 °F
